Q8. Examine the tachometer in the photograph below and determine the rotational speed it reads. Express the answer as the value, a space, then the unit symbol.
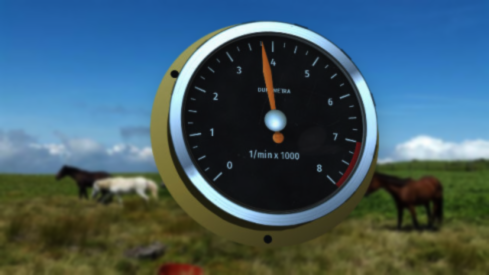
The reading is 3750 rpm
